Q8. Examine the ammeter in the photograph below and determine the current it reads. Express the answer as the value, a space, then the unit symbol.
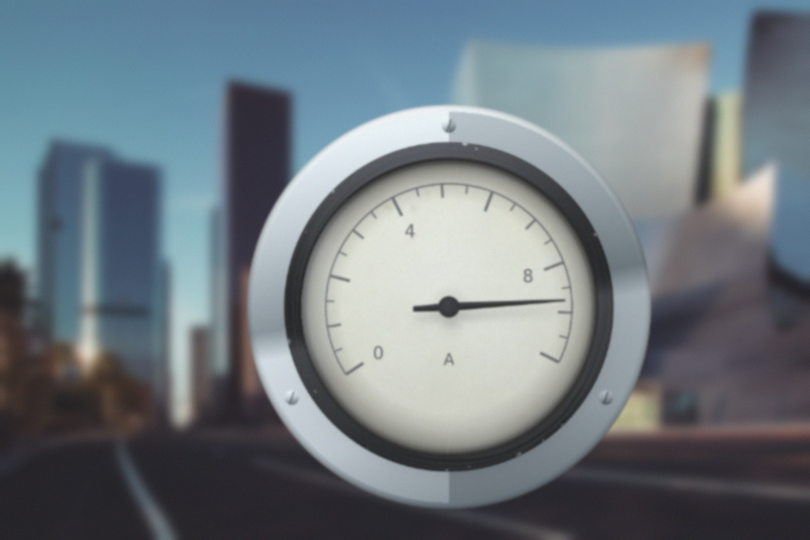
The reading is 8.75 A
